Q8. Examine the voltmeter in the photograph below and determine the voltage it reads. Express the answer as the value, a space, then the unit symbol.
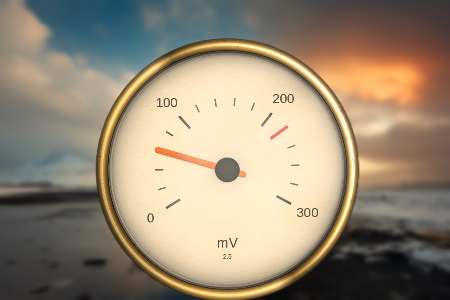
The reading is 60 mV
